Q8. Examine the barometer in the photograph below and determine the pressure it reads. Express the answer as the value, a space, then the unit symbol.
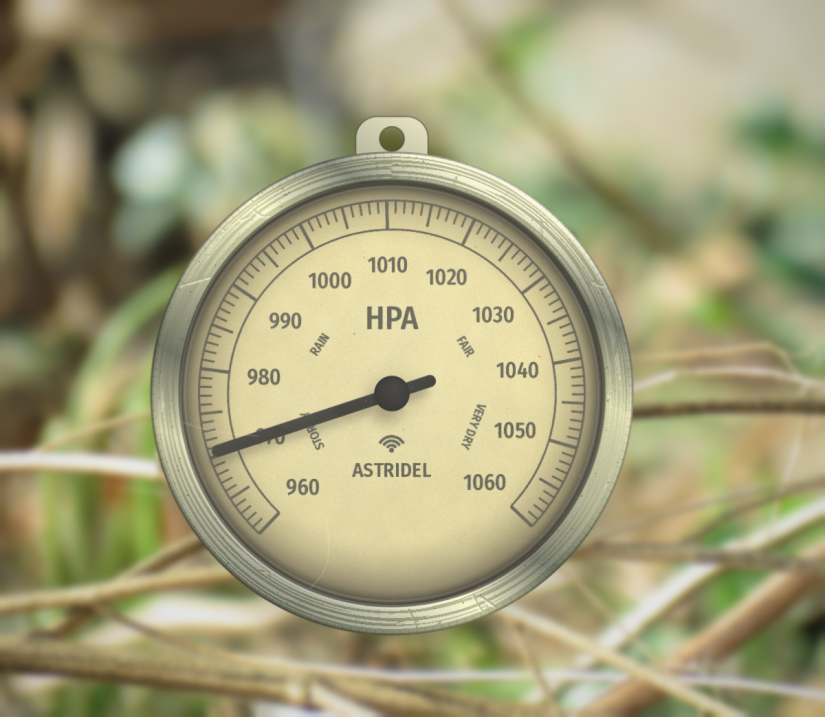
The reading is 970.5 hPa
